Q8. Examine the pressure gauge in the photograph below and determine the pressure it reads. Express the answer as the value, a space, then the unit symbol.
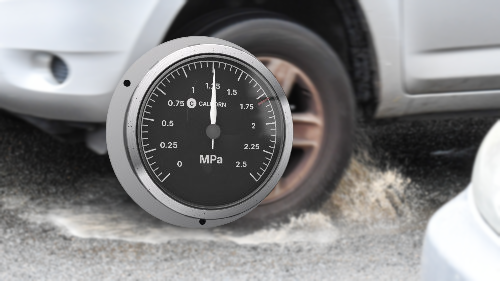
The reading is 1.25 MPa
